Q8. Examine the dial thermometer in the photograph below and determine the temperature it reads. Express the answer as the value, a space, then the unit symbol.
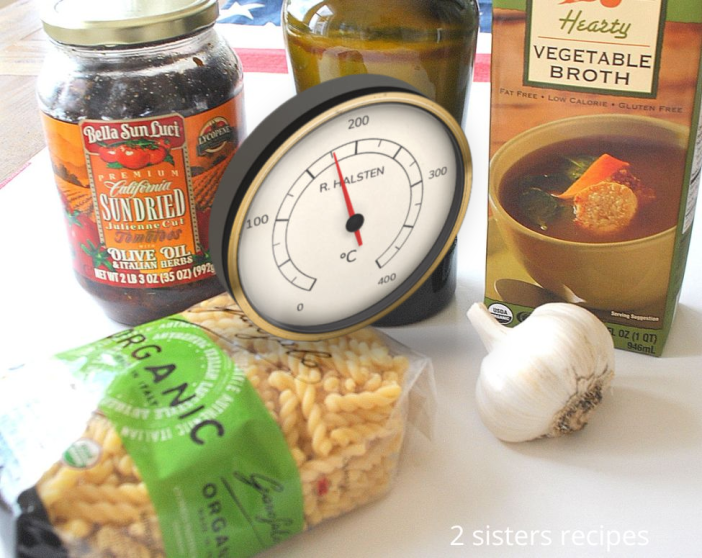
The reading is 175 °C
